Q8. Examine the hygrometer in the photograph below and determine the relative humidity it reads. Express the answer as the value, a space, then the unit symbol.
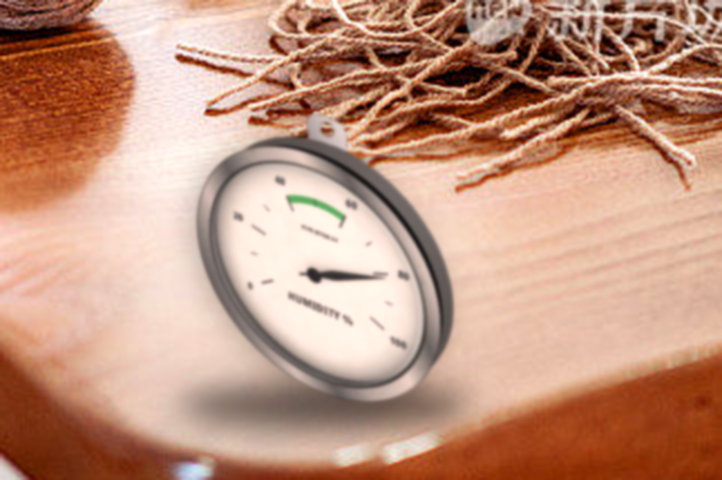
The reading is 80 %
